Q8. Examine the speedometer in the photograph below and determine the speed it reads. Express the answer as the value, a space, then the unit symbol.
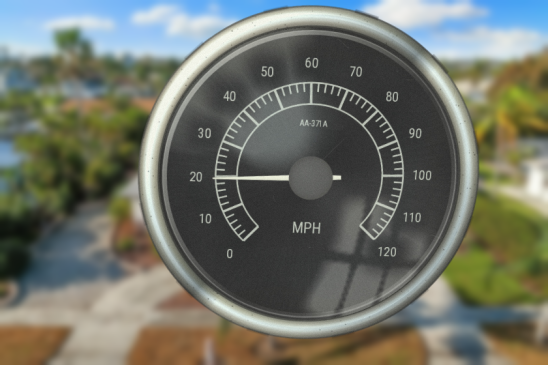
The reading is 20 mph
